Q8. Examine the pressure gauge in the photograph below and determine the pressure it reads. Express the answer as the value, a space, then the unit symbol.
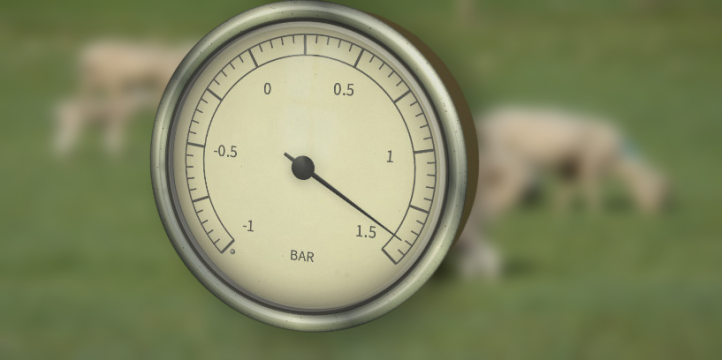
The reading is 1.4 bar
